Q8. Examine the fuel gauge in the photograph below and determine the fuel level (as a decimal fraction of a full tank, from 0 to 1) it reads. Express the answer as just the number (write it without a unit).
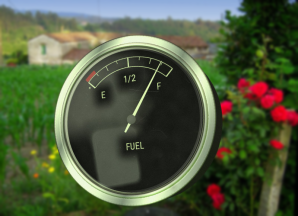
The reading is 0.875
